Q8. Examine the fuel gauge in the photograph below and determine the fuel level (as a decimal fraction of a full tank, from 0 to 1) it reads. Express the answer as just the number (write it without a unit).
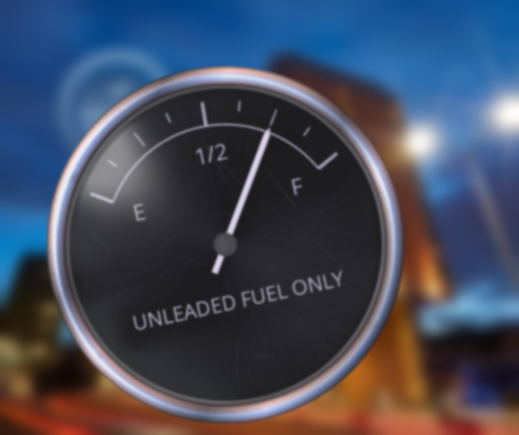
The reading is 0.75
